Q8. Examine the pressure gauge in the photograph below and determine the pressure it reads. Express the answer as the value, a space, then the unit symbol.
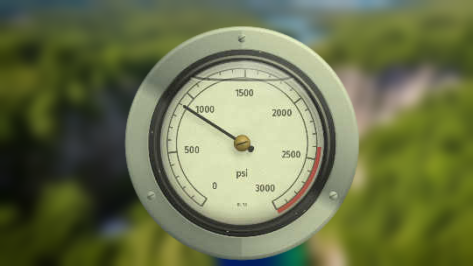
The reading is 900 psi
